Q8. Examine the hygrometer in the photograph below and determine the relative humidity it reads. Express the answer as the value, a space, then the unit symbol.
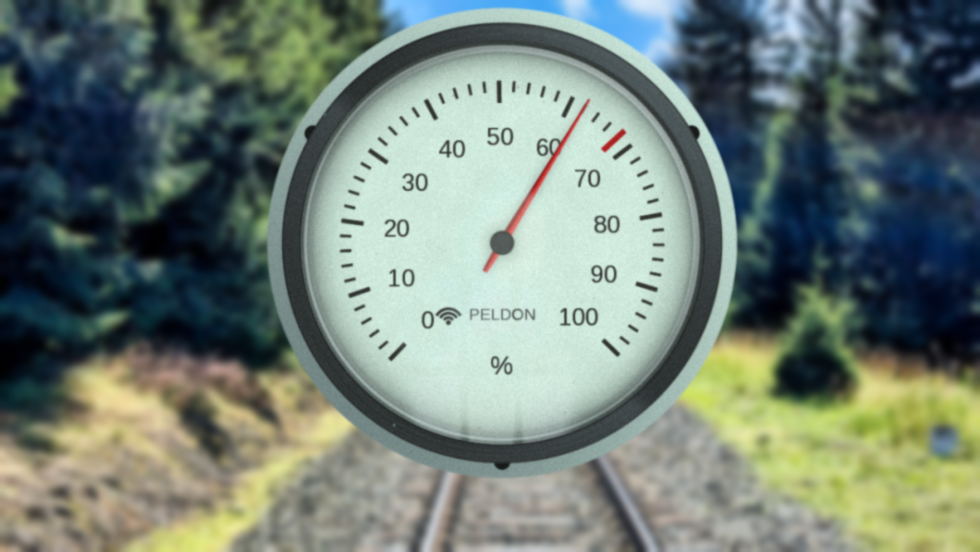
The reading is 62 %
